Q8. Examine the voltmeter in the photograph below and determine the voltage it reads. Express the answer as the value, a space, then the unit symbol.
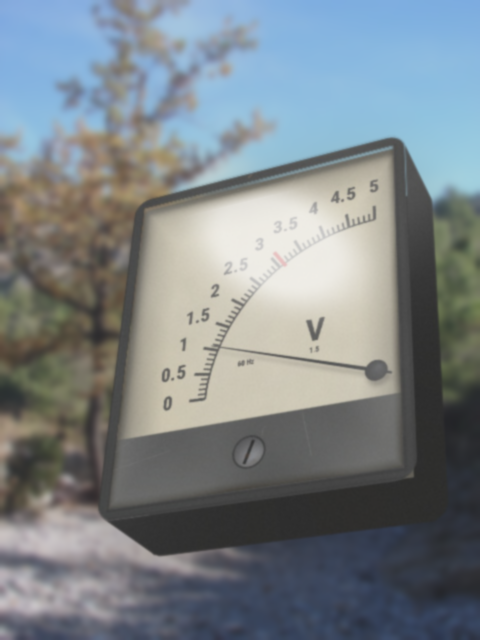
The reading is 1 V
